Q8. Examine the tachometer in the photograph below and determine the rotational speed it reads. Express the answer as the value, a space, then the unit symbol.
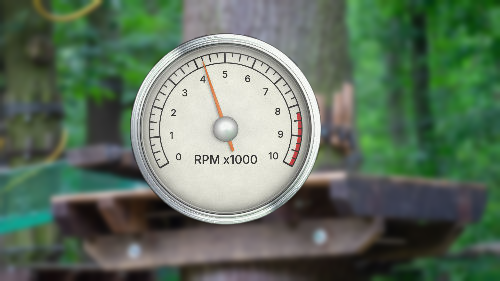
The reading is 4250 rpm
